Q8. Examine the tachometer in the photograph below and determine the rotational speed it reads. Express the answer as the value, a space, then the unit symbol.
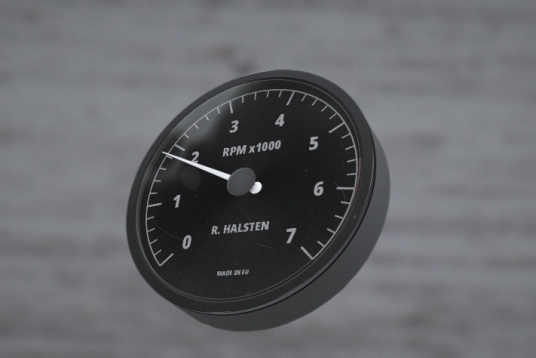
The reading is 1800 rpm
